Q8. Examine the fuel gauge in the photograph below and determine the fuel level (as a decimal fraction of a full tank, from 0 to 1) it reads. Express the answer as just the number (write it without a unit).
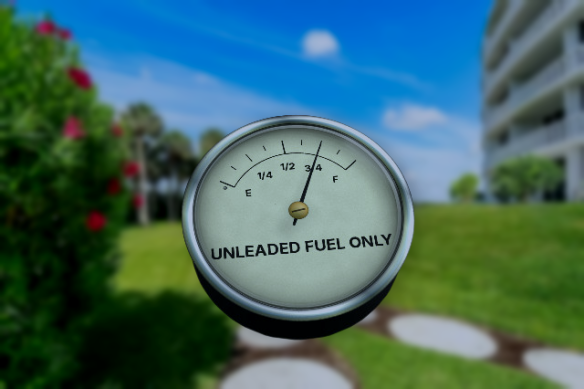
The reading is 0.75
